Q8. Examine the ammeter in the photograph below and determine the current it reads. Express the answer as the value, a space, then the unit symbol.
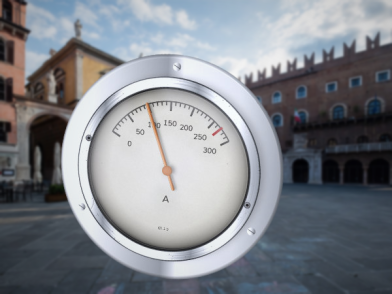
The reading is 100 A
